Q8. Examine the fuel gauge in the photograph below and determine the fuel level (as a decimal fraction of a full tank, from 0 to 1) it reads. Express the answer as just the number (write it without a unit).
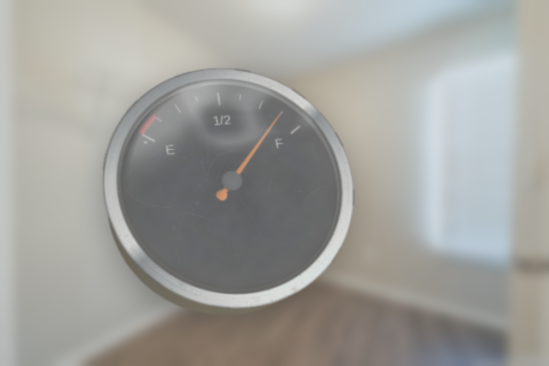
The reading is 0.875
